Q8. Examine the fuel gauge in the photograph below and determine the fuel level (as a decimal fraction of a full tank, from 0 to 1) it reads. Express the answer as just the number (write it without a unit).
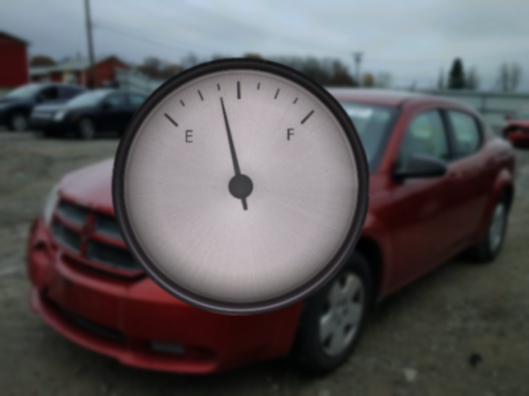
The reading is 0.375
